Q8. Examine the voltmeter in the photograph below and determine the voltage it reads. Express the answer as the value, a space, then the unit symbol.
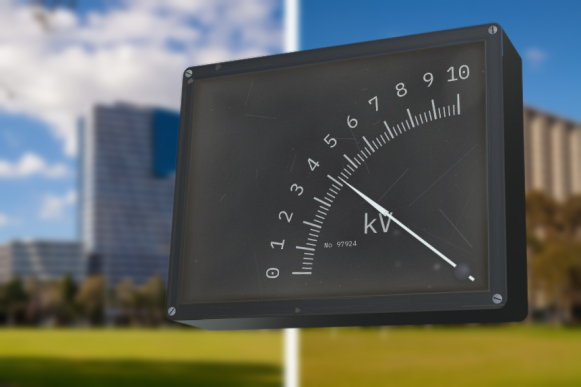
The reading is 4.2 kV
